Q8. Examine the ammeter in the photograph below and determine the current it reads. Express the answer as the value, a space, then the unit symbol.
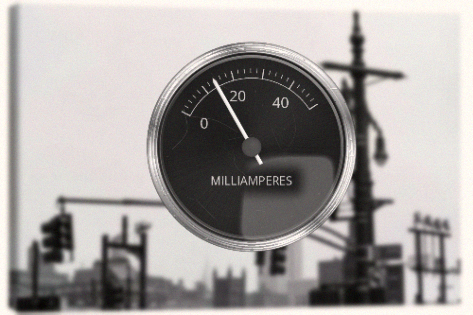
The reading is 14 mA
